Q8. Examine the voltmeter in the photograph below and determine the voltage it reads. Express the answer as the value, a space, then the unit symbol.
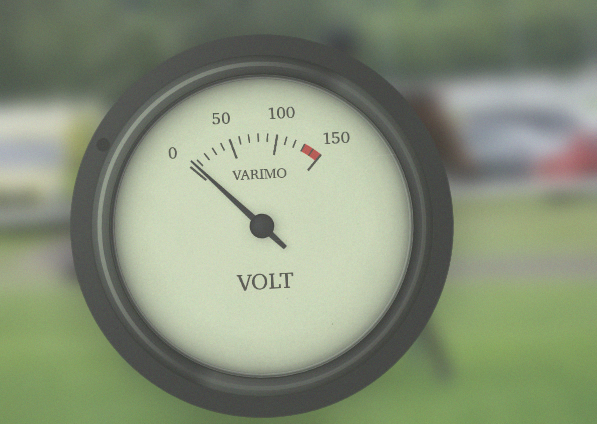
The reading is 5 V
